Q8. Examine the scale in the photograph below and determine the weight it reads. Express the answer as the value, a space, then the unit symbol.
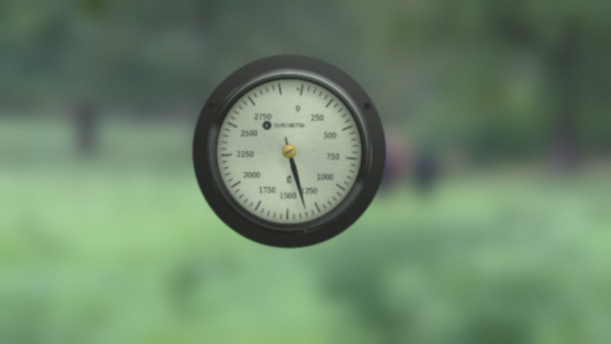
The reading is 1350 g
